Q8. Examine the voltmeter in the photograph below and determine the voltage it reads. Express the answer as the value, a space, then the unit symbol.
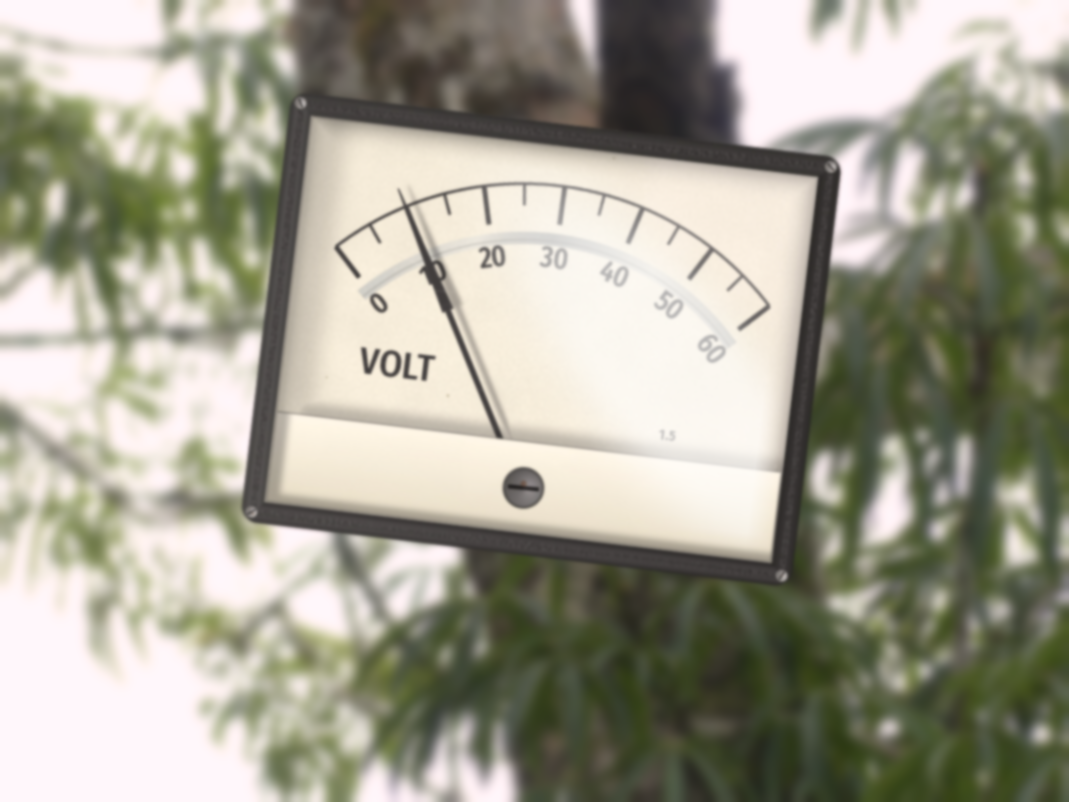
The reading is 10 V
